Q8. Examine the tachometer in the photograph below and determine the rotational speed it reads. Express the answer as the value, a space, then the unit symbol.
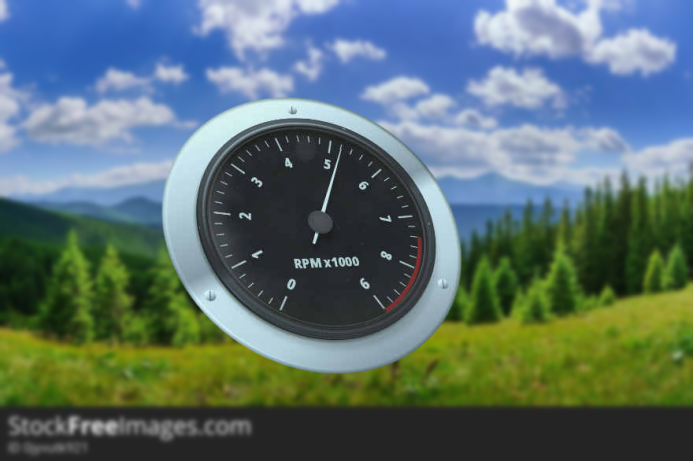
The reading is 5200 rpm
